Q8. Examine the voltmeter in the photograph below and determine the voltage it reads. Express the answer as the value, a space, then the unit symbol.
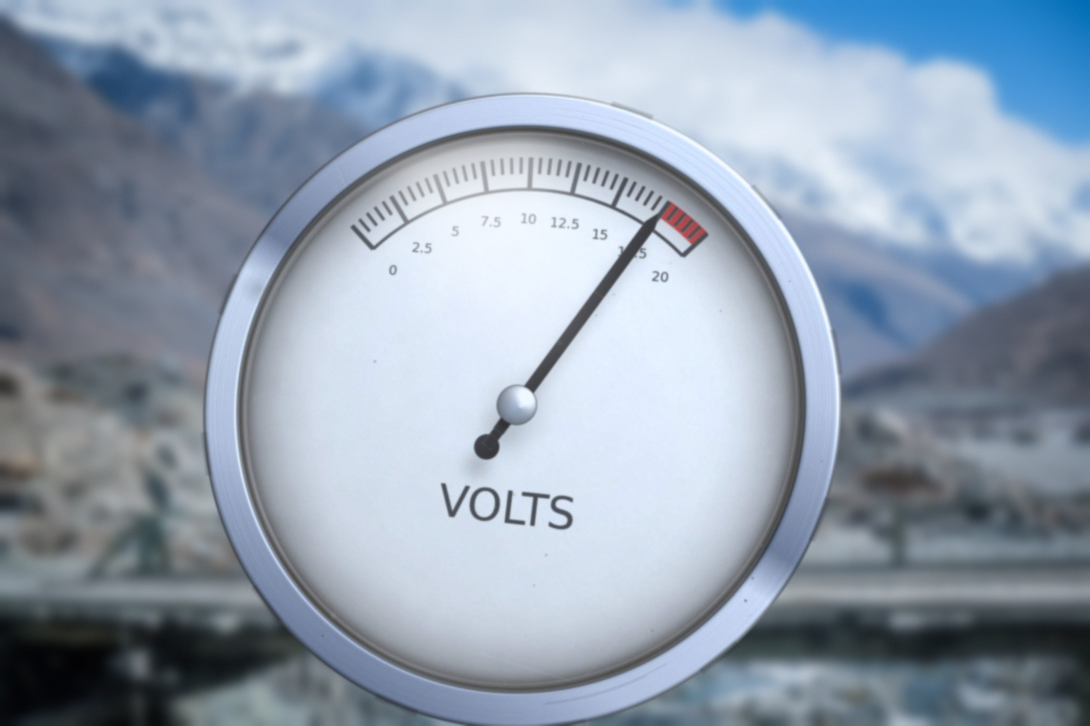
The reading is 17.5 V
